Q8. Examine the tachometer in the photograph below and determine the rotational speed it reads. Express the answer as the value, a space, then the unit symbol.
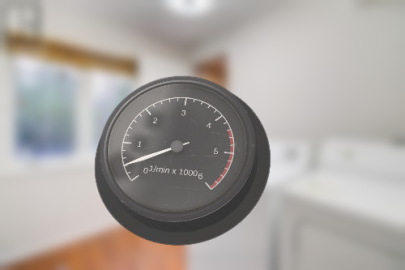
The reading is 400 rpm
